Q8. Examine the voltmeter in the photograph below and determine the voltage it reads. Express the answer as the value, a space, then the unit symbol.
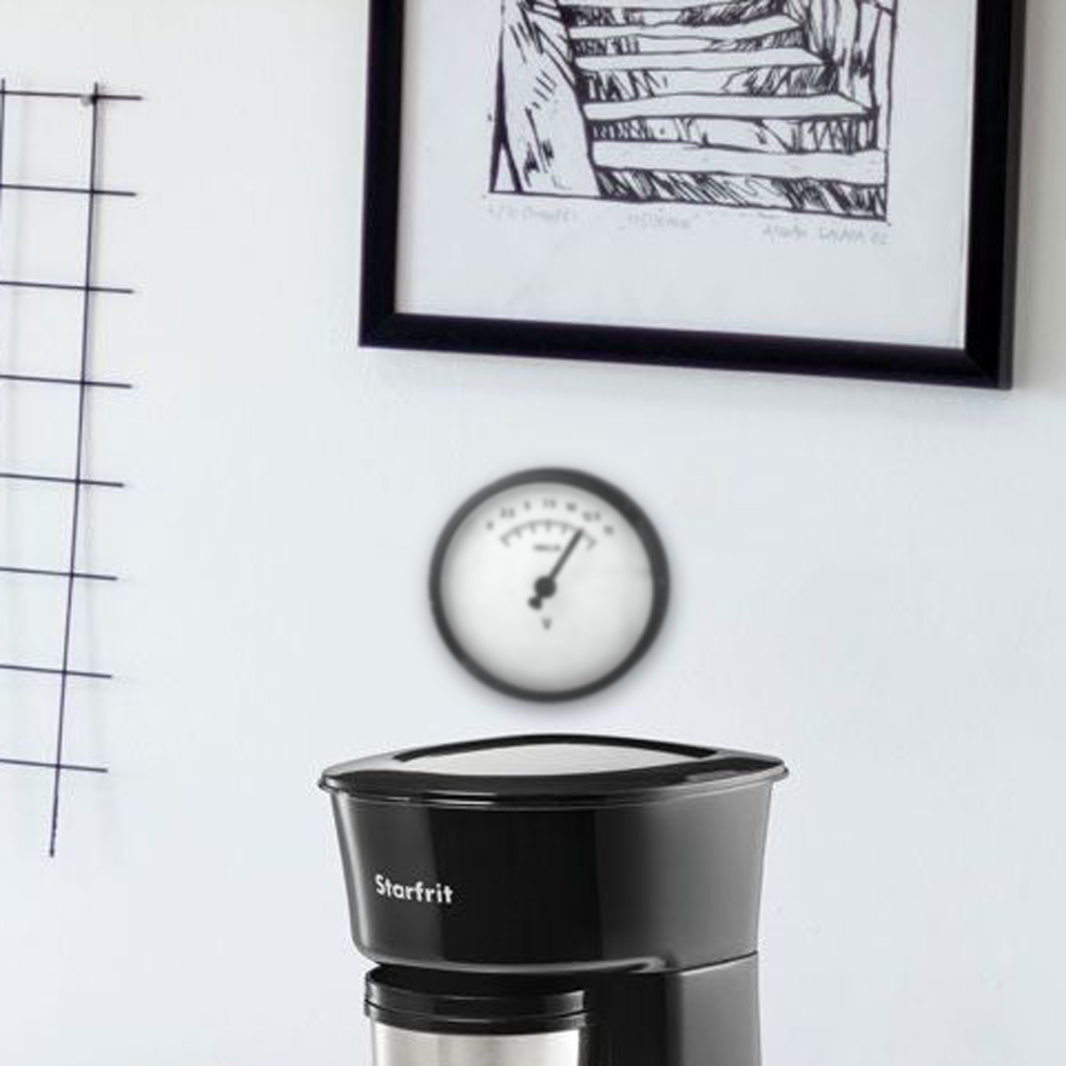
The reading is 12.5 V
